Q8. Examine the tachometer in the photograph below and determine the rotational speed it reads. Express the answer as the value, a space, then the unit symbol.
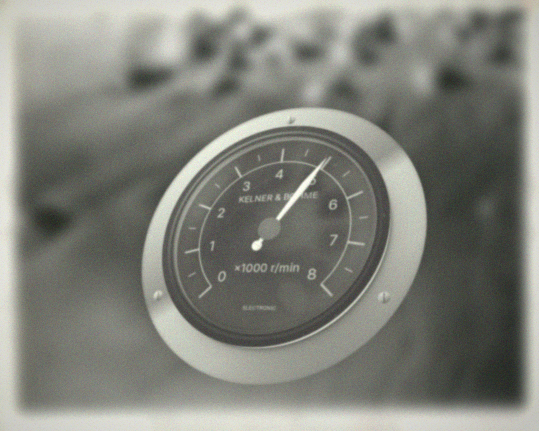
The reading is 5000 rpm
